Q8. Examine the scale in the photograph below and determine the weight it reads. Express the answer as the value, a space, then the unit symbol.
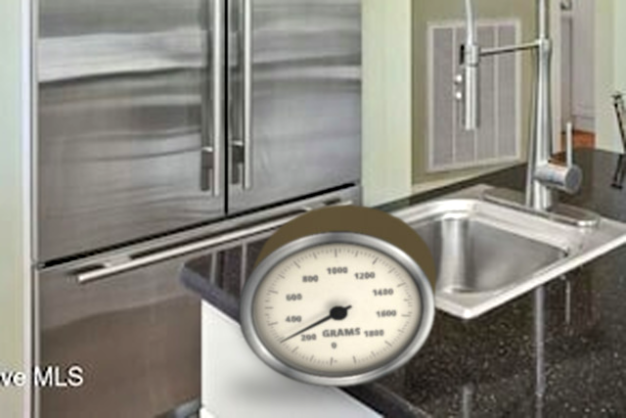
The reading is 300 g
